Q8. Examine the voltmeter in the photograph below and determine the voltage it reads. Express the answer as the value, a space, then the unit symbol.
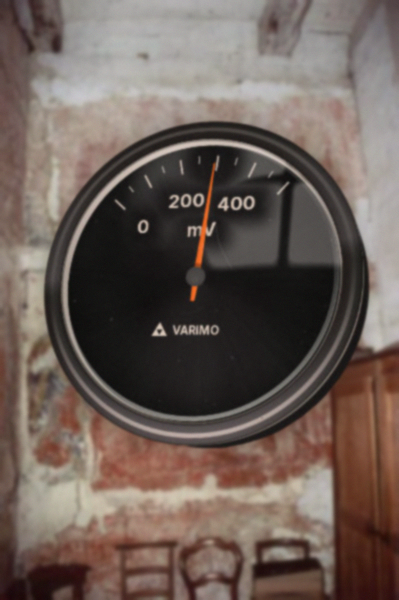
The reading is 300 mV
